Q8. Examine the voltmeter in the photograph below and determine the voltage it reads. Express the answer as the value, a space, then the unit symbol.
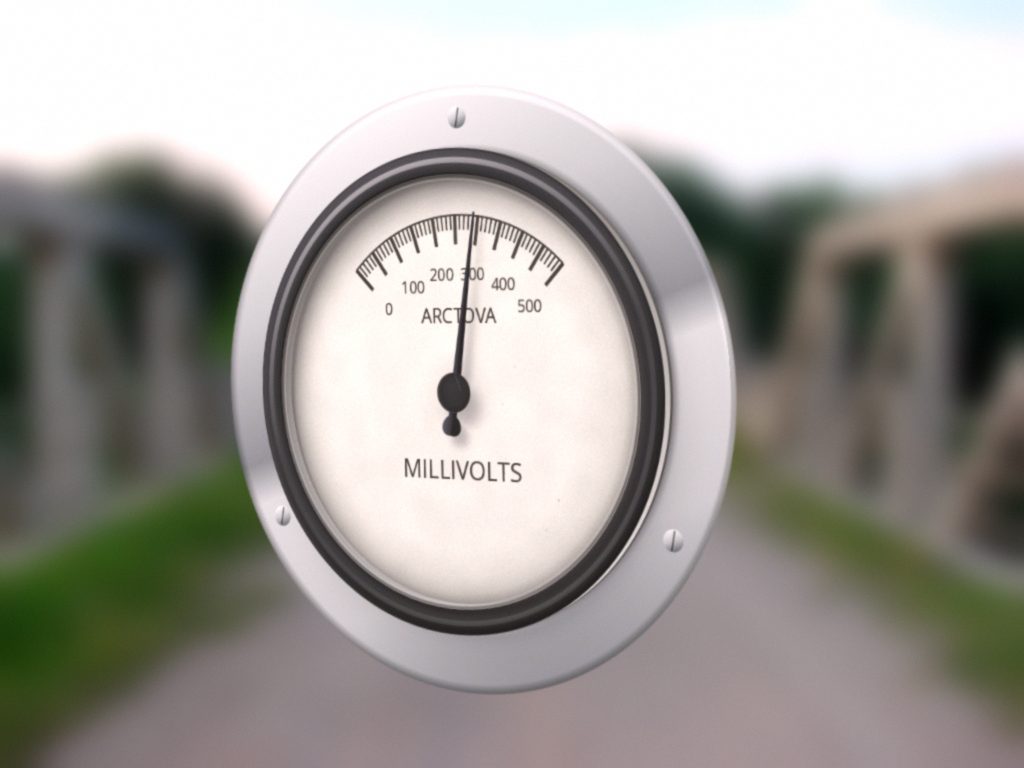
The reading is 300 mV
